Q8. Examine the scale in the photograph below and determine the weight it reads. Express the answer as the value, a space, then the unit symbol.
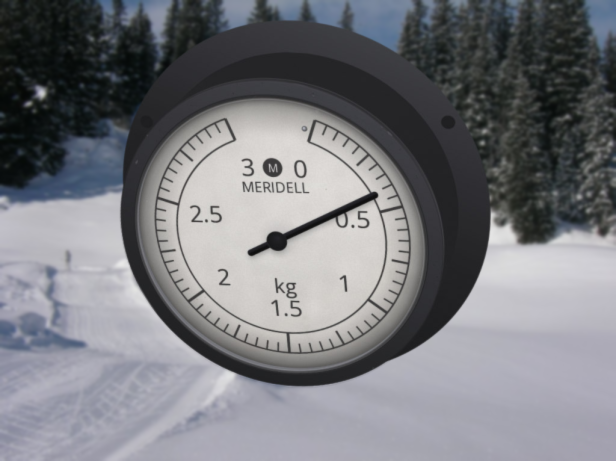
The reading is 0.4 kg
